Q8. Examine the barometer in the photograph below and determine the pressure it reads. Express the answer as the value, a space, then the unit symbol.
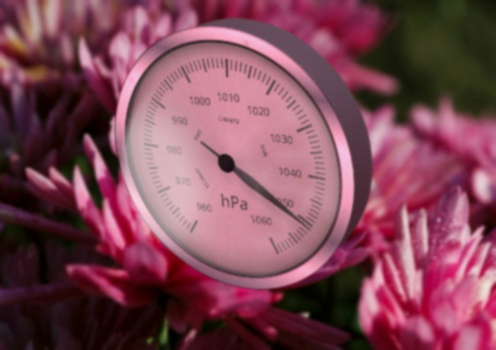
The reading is 1050 hPa
